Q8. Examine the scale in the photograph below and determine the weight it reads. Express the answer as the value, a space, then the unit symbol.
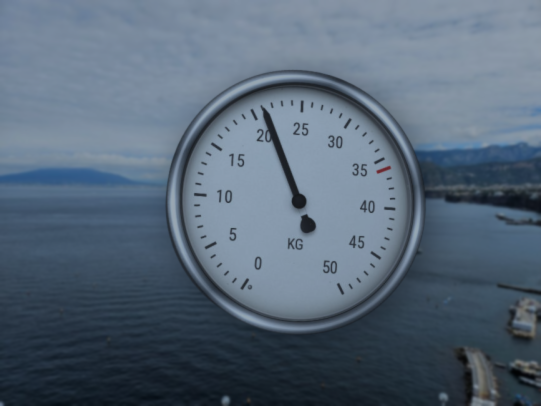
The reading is 21 kg
